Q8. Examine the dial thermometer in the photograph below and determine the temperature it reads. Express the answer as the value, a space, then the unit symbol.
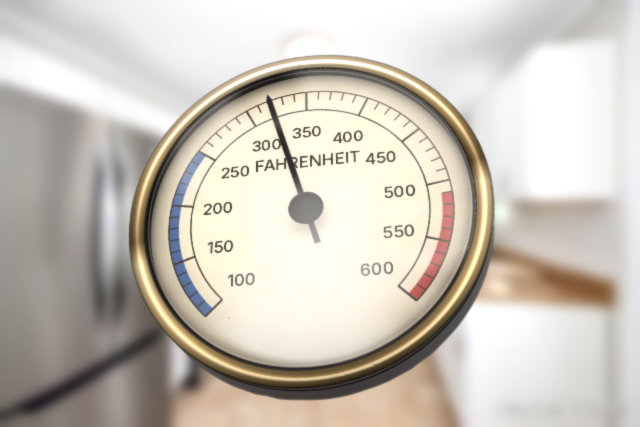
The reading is 320 °F
